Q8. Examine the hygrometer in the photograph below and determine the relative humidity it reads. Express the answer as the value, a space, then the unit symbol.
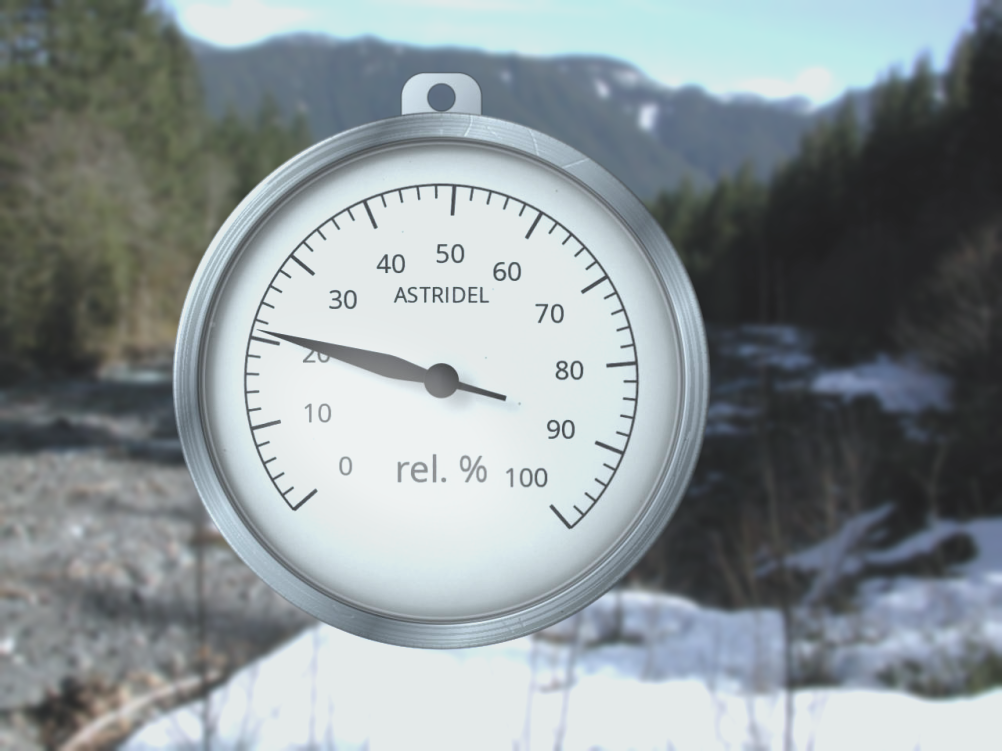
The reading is 21 %
